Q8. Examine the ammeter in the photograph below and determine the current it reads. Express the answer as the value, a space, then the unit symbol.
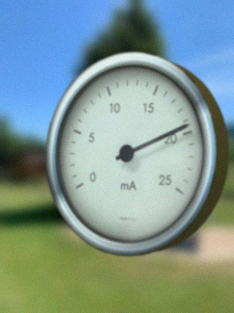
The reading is 19.5 mA
